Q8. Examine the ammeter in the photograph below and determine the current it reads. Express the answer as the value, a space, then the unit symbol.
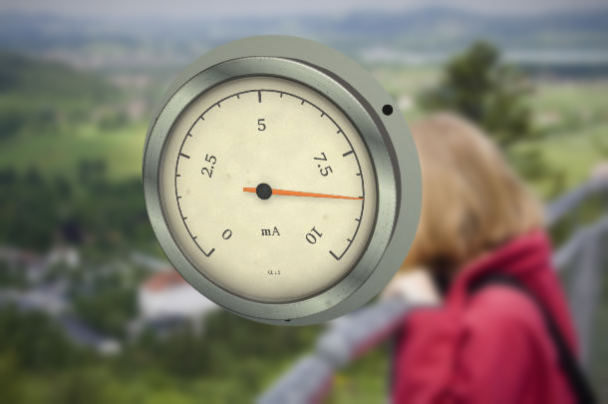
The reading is 8.5 mA
